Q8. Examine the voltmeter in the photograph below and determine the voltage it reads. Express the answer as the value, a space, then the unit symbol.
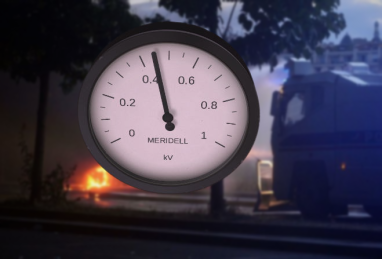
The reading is 0.45 kV
